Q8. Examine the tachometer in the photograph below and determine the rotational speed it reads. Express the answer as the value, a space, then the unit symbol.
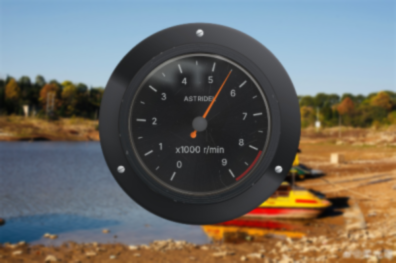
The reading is 5500 rpm
